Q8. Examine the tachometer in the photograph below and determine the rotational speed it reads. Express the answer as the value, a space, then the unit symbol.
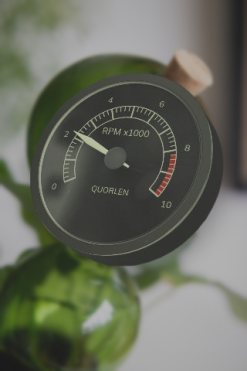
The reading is 2200 rpm
